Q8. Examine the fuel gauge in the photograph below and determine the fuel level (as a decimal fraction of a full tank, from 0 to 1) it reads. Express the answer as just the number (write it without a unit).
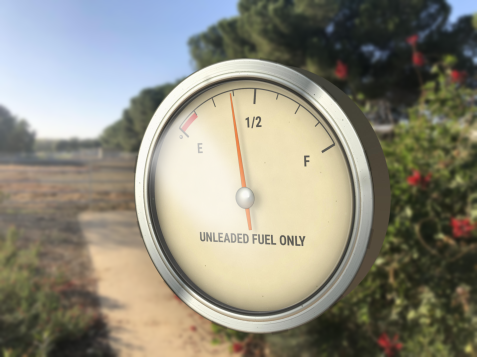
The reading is 0.375
